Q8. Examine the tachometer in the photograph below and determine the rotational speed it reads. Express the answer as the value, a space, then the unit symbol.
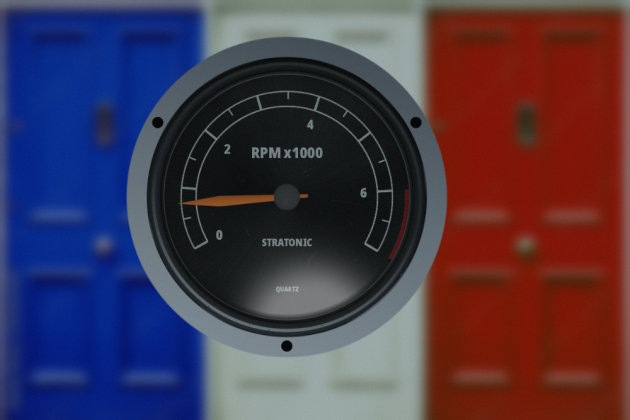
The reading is 750 rpm
